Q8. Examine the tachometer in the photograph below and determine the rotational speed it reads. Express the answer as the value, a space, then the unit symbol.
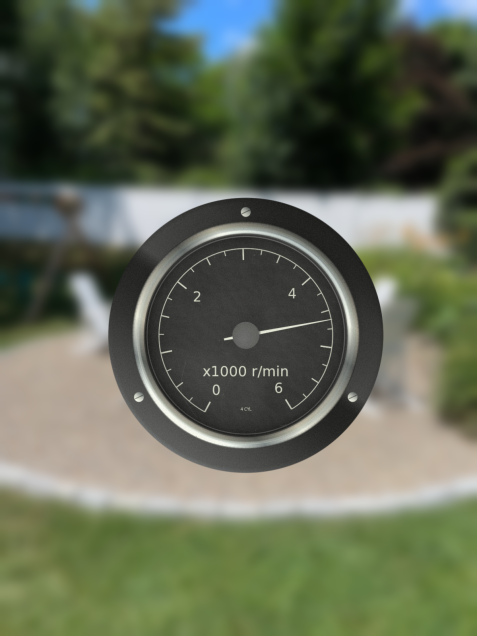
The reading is 4625 rpm
